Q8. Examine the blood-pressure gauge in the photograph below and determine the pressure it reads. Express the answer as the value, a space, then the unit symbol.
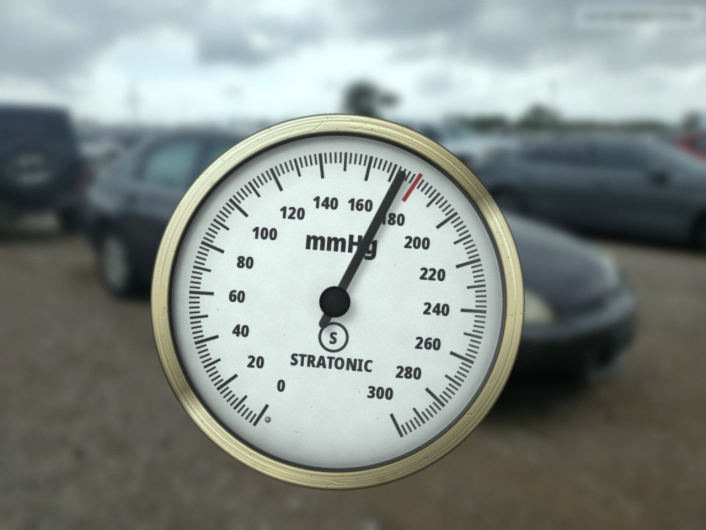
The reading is 174 mmHg
